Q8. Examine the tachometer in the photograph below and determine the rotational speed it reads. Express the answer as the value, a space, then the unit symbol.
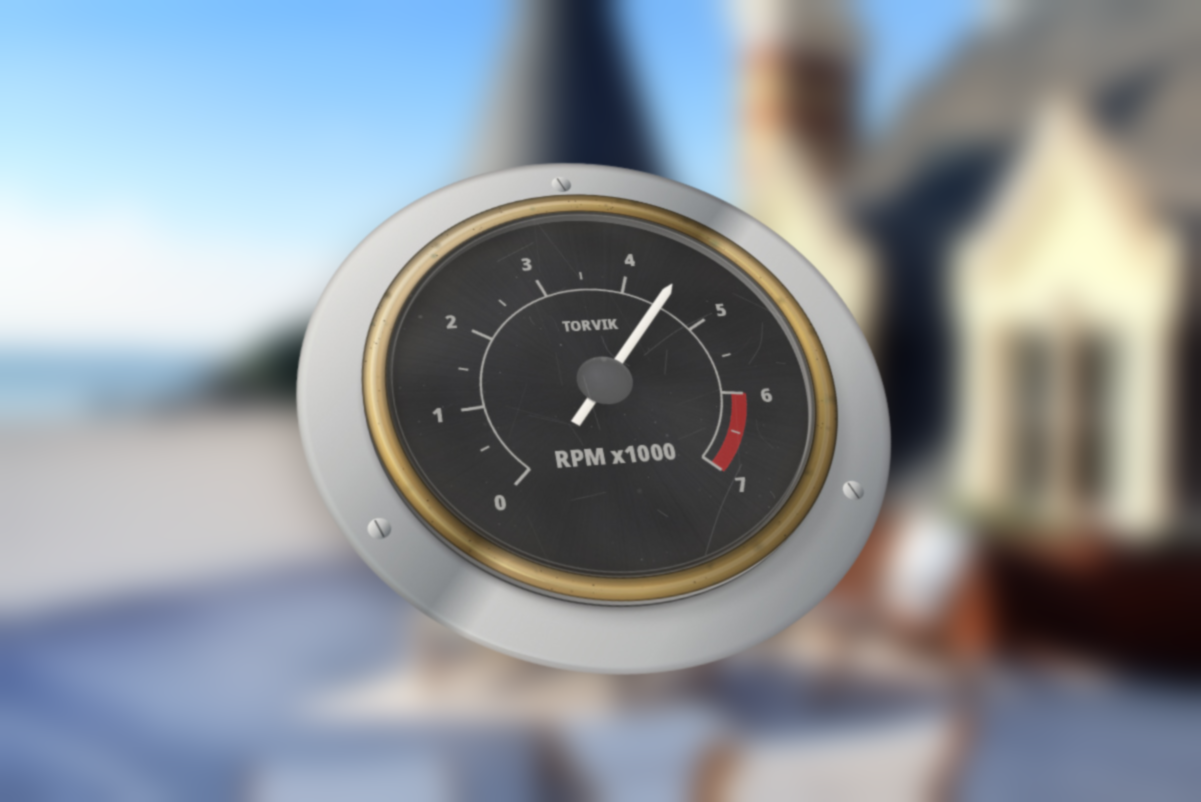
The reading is 4500 rpm
